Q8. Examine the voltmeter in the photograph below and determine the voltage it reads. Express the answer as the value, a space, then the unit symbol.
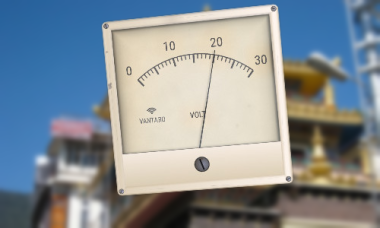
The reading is 20 V
